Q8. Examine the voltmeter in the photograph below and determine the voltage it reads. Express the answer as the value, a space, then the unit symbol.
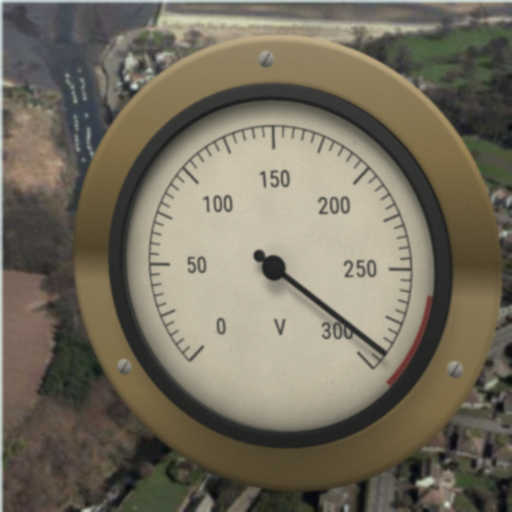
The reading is 290 V
